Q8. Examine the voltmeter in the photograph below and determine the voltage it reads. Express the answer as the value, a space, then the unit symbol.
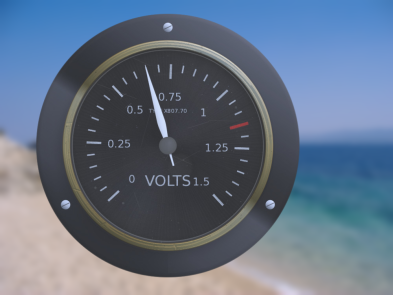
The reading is 0.65 V
